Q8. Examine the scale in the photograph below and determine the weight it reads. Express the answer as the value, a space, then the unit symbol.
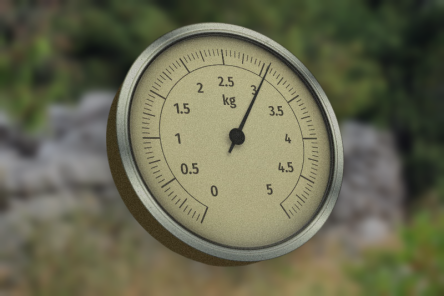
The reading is 3.05 kg
